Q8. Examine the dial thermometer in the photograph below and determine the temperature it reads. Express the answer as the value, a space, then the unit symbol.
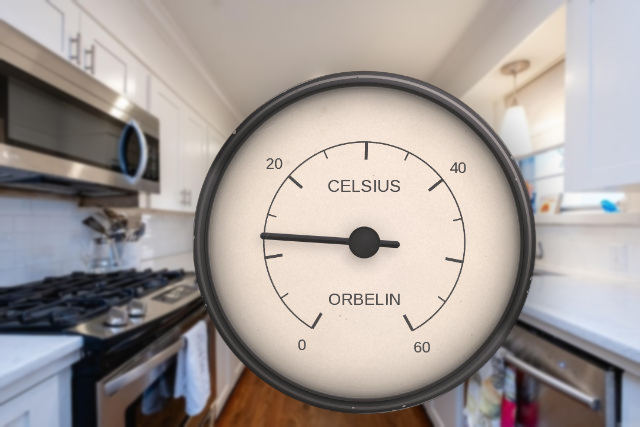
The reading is 12.5 °C
